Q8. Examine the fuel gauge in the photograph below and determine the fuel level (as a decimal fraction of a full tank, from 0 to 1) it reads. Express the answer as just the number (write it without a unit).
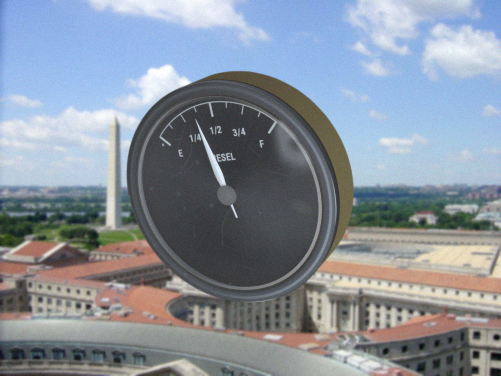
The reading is 0.375
